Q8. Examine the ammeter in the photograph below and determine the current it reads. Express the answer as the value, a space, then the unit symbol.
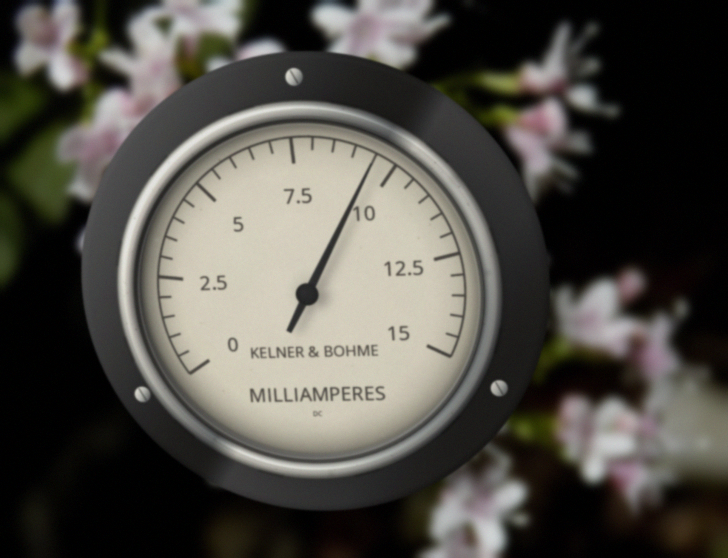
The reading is 9.5 mA
